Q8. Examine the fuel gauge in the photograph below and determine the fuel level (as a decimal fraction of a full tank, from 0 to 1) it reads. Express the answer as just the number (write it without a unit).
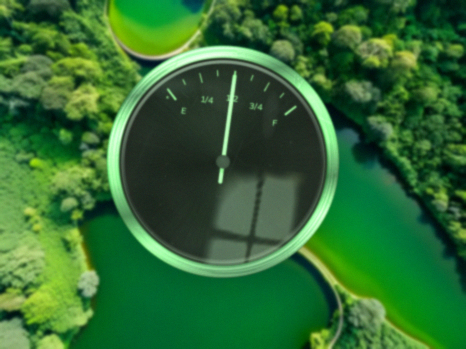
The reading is 0.5
